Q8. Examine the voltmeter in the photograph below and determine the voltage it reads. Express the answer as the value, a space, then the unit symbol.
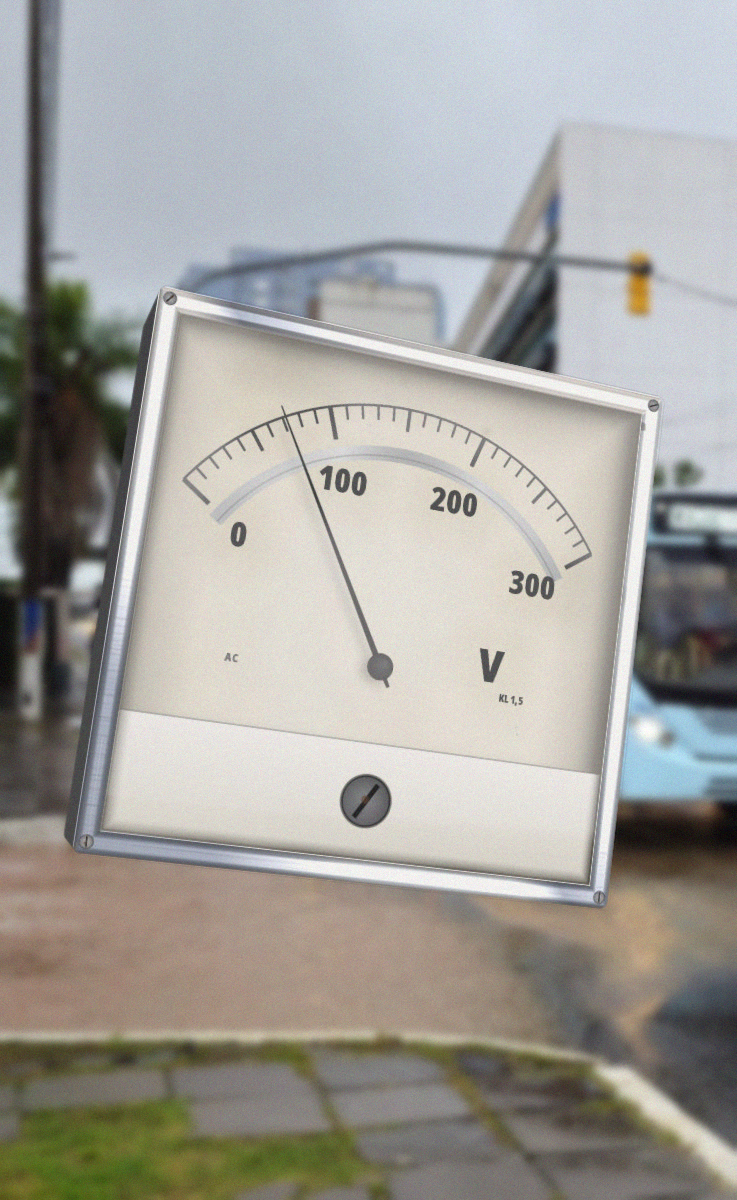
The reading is 70 V
